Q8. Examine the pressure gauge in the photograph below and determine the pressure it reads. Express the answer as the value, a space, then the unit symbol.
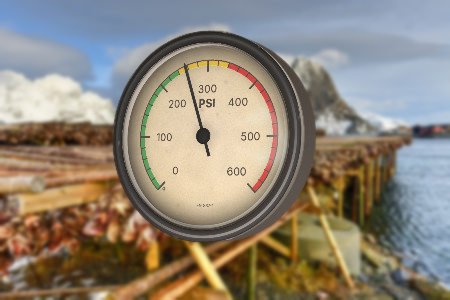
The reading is 260 psi
